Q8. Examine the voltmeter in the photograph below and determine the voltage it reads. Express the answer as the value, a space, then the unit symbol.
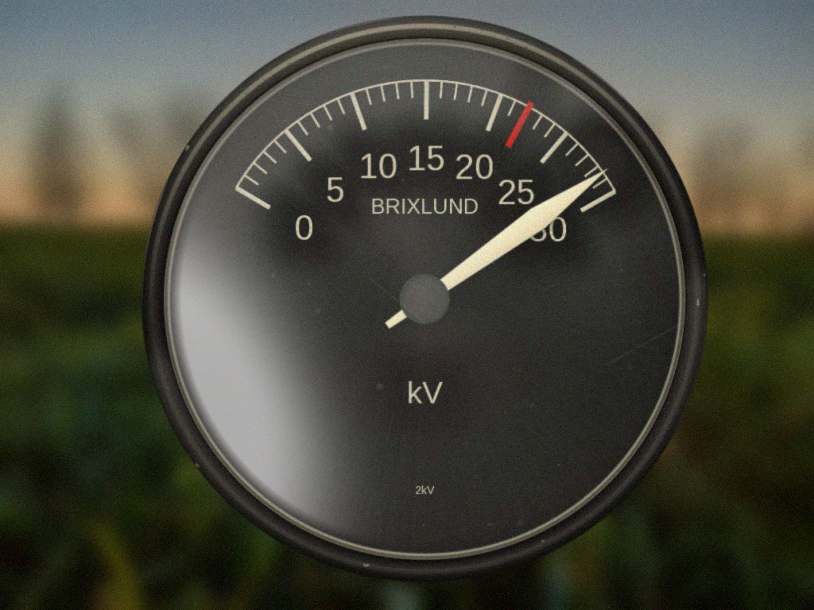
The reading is 28.5 kV
